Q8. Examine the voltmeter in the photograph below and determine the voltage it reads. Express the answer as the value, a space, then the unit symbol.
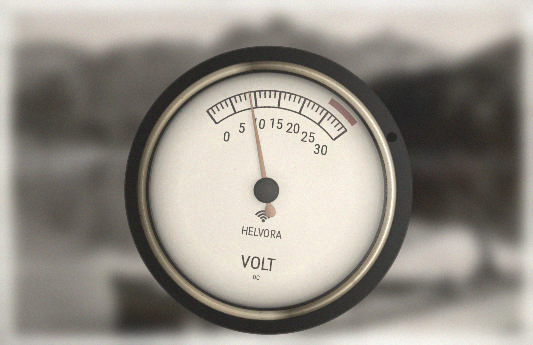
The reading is 9 V
